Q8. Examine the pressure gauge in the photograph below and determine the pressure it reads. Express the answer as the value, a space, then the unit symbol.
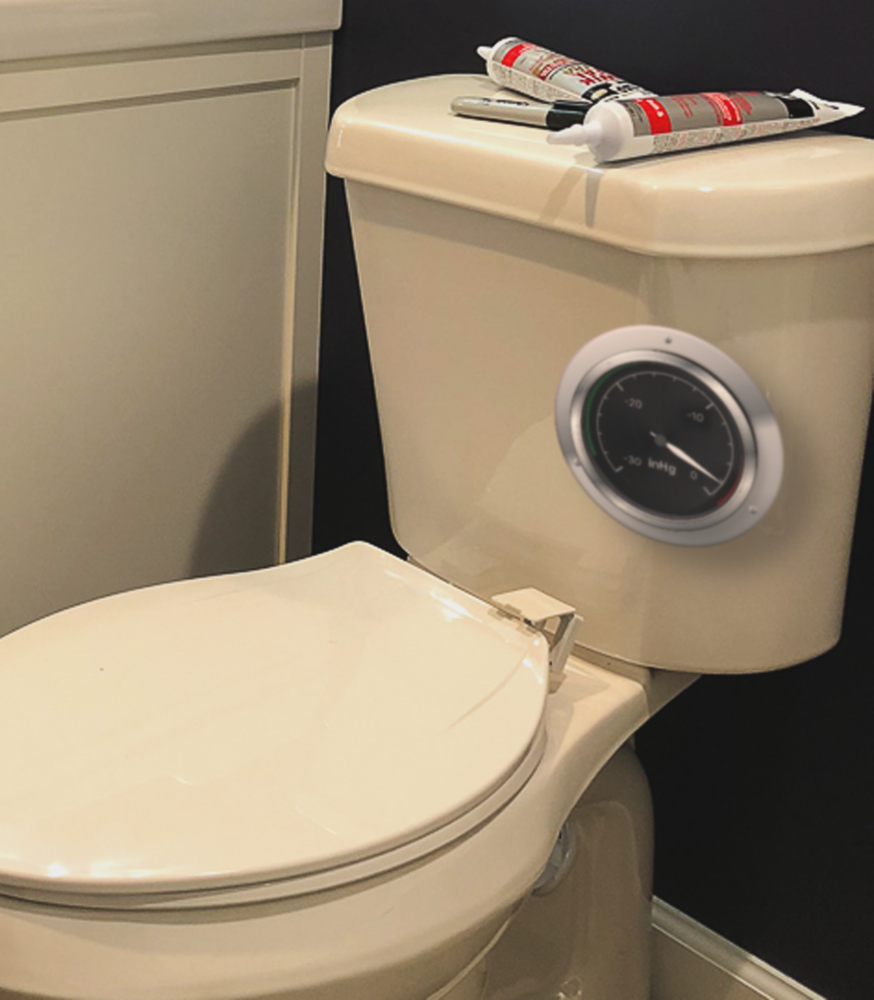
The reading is -2 inHg
